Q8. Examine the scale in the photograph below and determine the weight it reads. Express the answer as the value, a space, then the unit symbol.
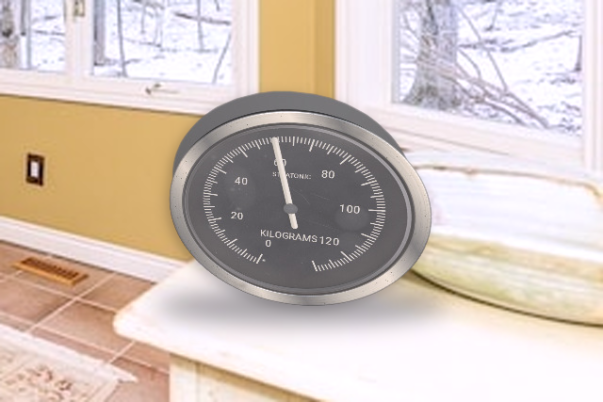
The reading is 60 kg
